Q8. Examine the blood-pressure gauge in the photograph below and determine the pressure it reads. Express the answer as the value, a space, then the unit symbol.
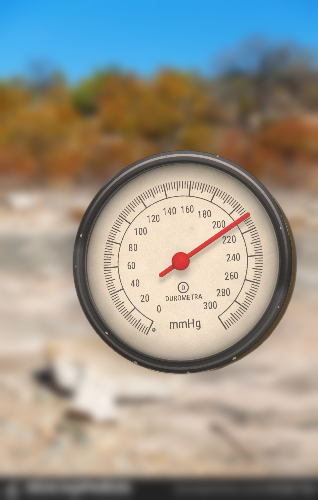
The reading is 210 mmHg
